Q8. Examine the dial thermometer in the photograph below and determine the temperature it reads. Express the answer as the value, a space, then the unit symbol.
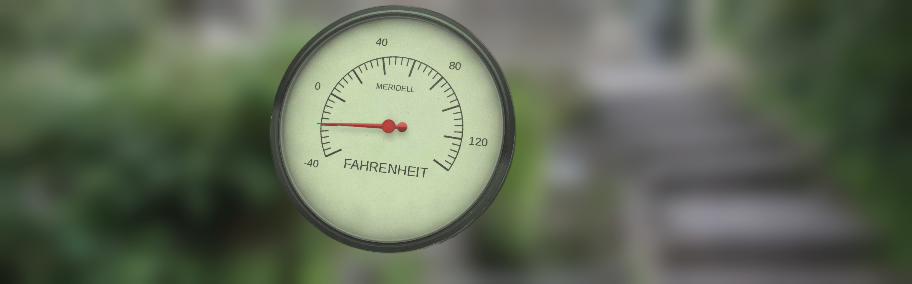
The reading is -20 °F
